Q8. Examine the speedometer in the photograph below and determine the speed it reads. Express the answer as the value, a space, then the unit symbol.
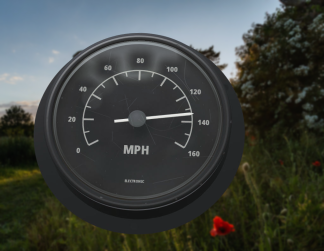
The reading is 135 mph
